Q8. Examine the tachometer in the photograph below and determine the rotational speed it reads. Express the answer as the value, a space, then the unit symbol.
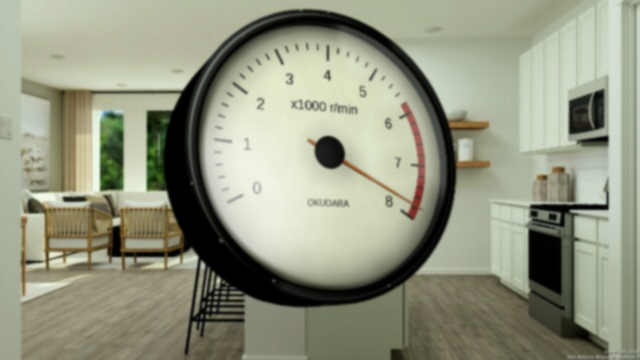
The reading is 7800 rpm
